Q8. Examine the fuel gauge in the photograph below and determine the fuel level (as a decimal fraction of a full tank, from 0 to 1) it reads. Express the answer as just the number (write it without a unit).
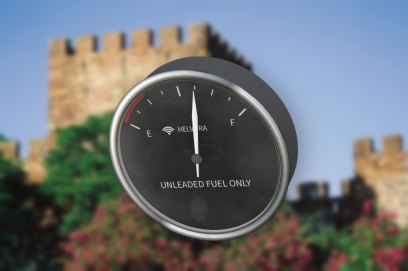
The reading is 0.625
